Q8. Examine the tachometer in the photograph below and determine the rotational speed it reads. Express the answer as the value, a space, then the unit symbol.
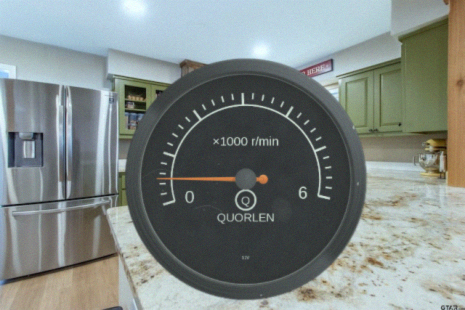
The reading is 500 rpm
